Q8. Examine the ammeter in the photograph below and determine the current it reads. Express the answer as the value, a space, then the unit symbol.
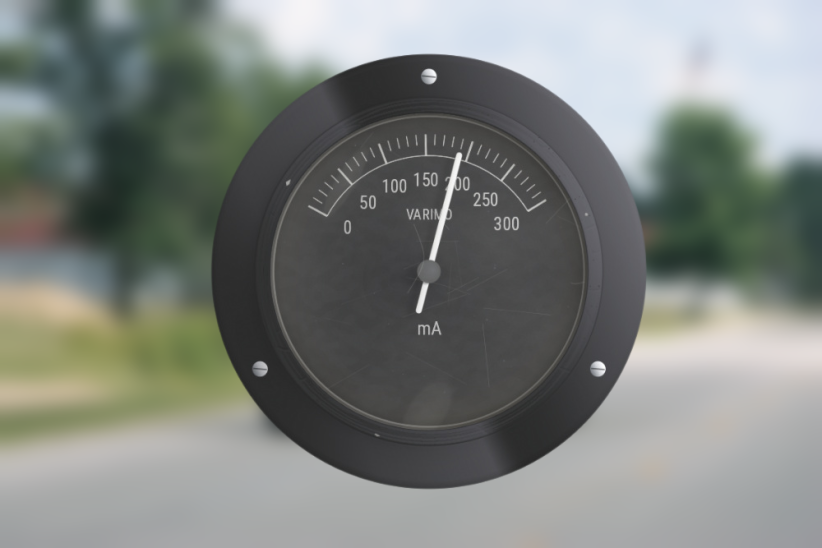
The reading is 190 mA
